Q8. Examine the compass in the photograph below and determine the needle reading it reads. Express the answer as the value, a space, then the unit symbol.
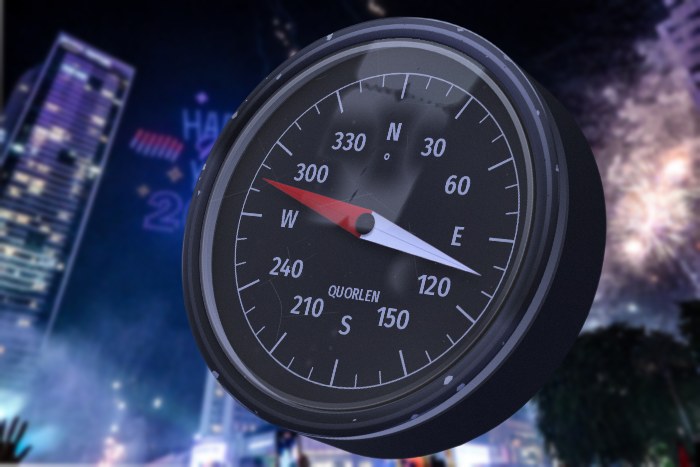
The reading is 285 °
